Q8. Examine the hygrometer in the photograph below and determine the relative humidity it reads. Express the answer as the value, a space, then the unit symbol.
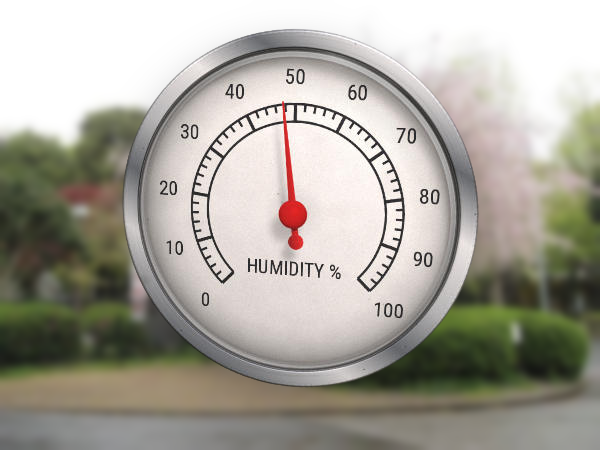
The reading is 48 %
